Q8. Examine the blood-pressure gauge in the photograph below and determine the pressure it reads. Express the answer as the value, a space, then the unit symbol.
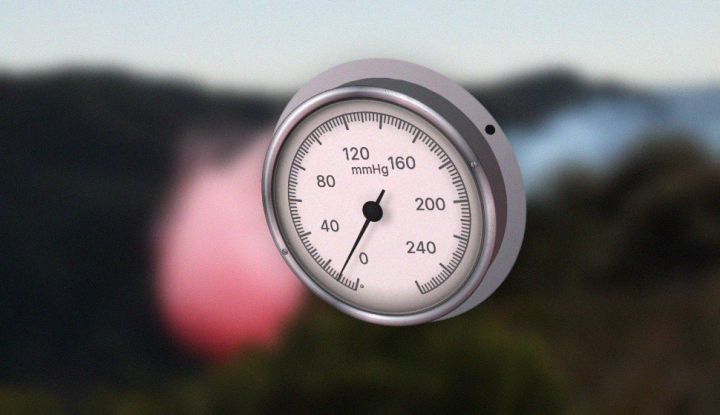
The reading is 10 mmHg
